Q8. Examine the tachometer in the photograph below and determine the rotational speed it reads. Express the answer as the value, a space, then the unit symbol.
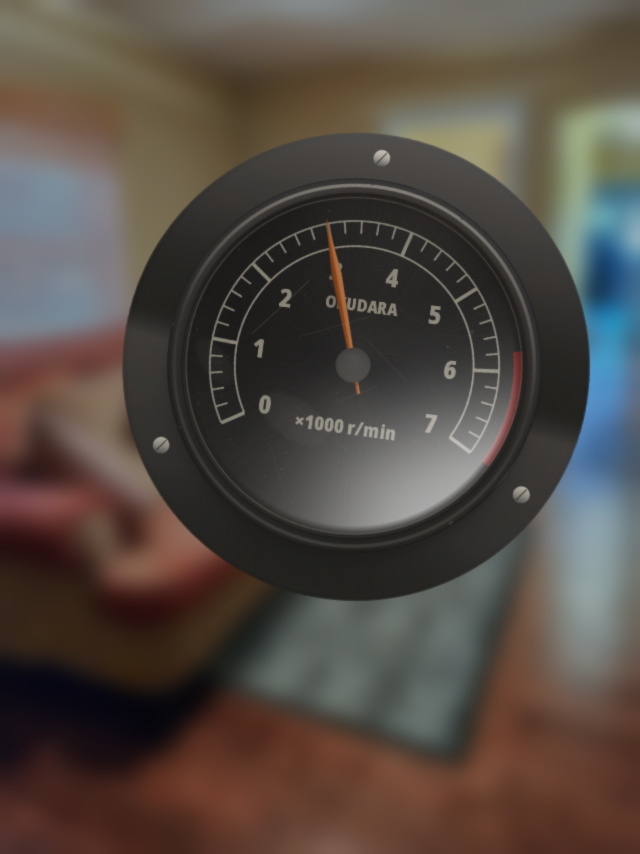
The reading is 3000 rpm
